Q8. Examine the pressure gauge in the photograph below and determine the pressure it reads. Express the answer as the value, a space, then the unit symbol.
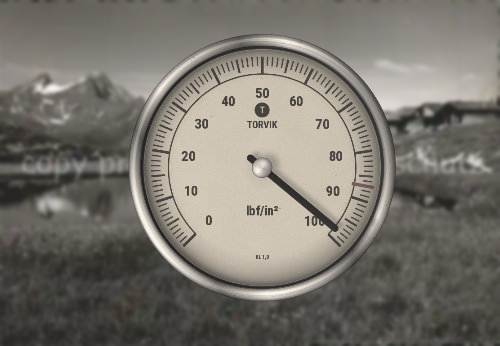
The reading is 98 psi
